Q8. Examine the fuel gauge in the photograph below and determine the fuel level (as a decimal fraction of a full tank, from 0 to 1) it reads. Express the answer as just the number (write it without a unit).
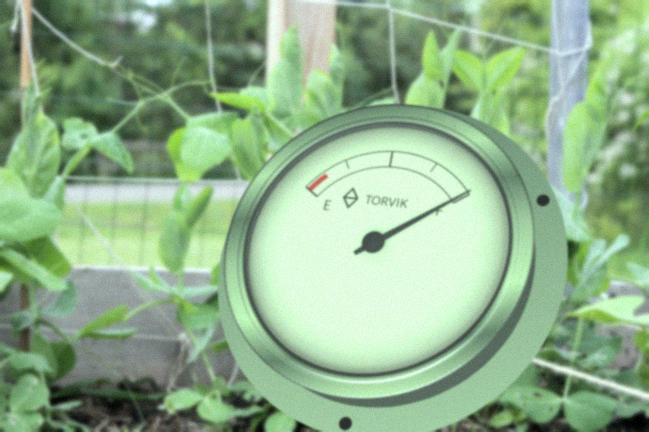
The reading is 1
